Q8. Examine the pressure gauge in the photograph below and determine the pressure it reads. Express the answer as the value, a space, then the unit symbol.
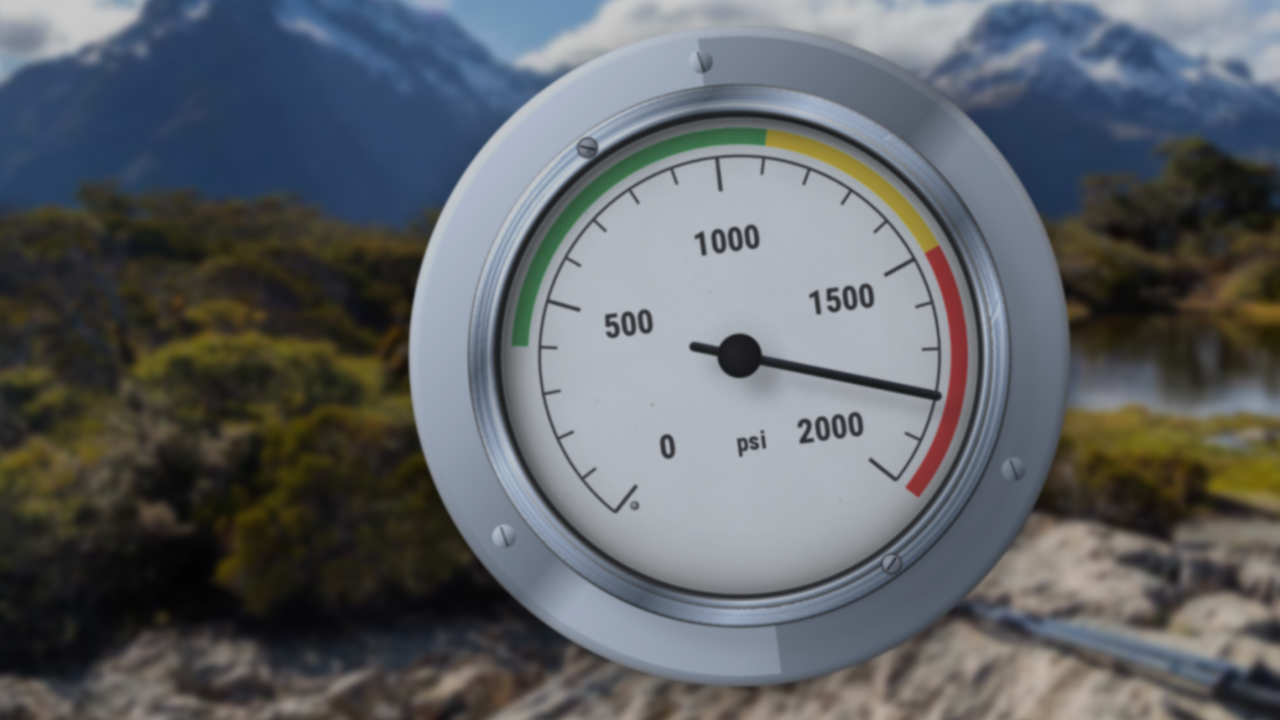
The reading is 1800 psi
